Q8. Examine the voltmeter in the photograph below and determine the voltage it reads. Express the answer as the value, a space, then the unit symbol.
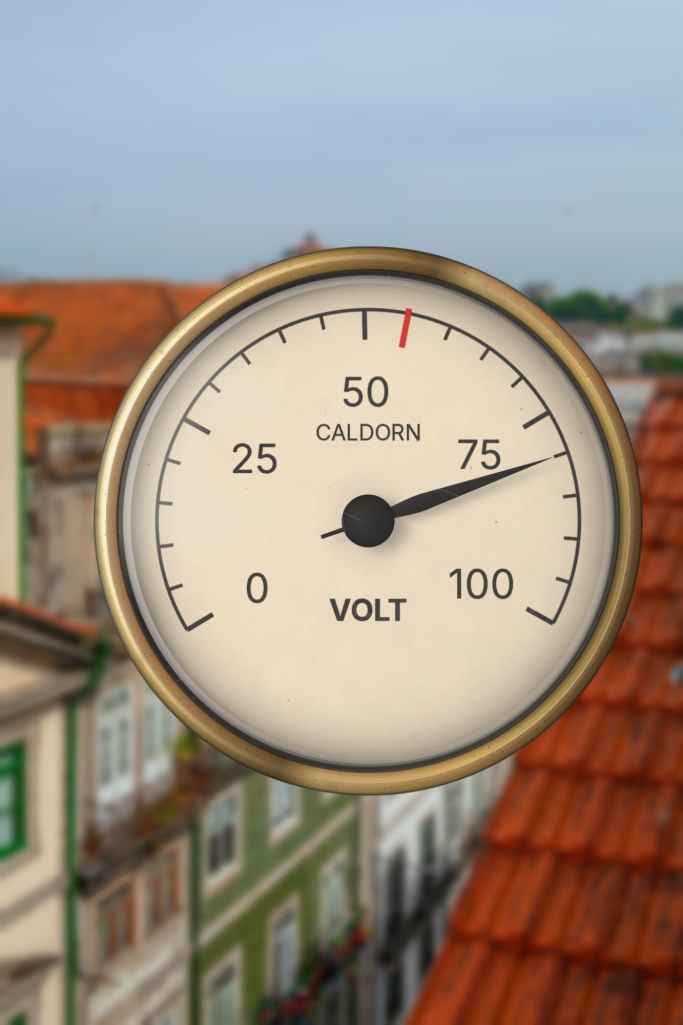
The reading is 80 V
